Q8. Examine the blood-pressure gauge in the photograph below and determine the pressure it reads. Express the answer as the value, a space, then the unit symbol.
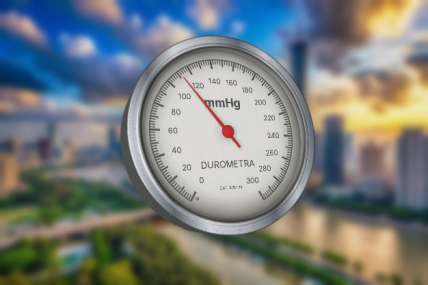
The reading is 110 mmHg
